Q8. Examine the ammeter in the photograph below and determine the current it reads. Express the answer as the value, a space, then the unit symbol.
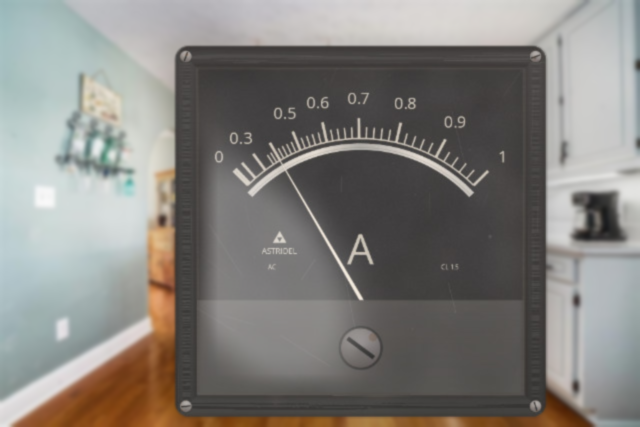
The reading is 0.4 A
